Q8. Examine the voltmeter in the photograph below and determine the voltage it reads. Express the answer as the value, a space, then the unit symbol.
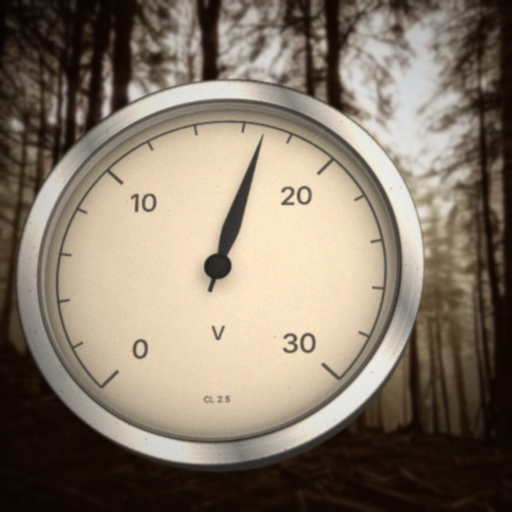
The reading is 17 V
